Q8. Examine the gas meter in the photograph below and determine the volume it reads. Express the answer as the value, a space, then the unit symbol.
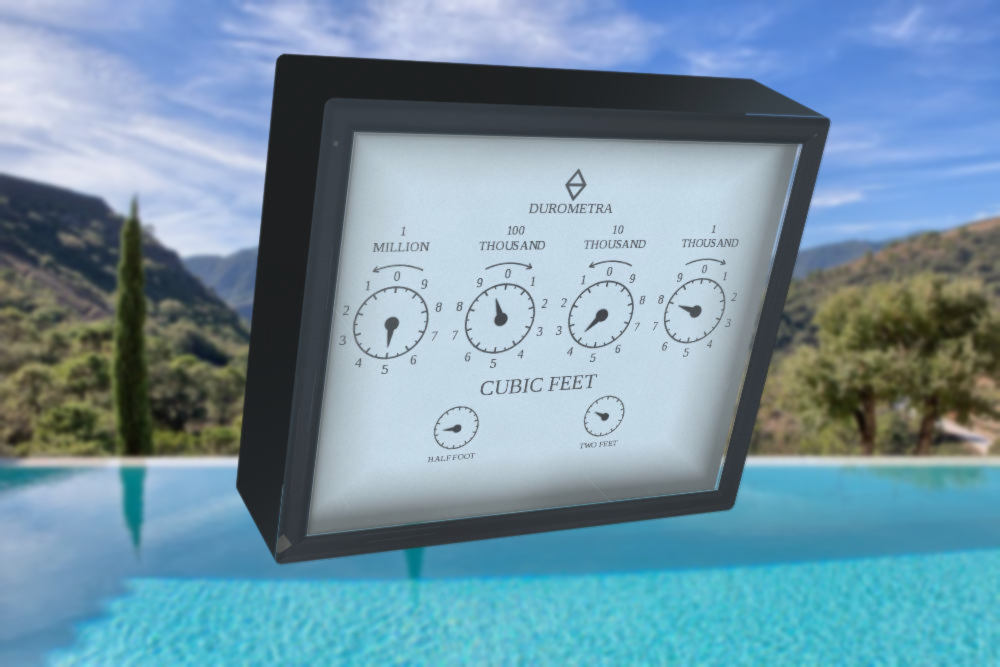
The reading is 493800 ft³
